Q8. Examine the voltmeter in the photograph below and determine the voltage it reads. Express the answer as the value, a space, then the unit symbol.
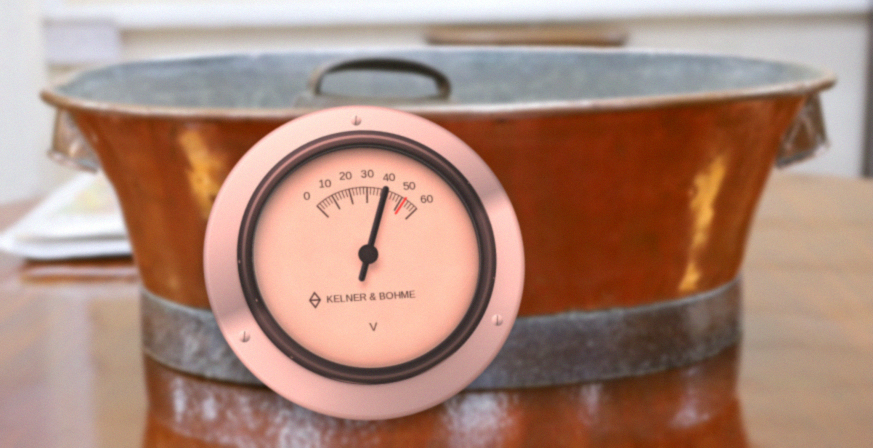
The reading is 40 V
